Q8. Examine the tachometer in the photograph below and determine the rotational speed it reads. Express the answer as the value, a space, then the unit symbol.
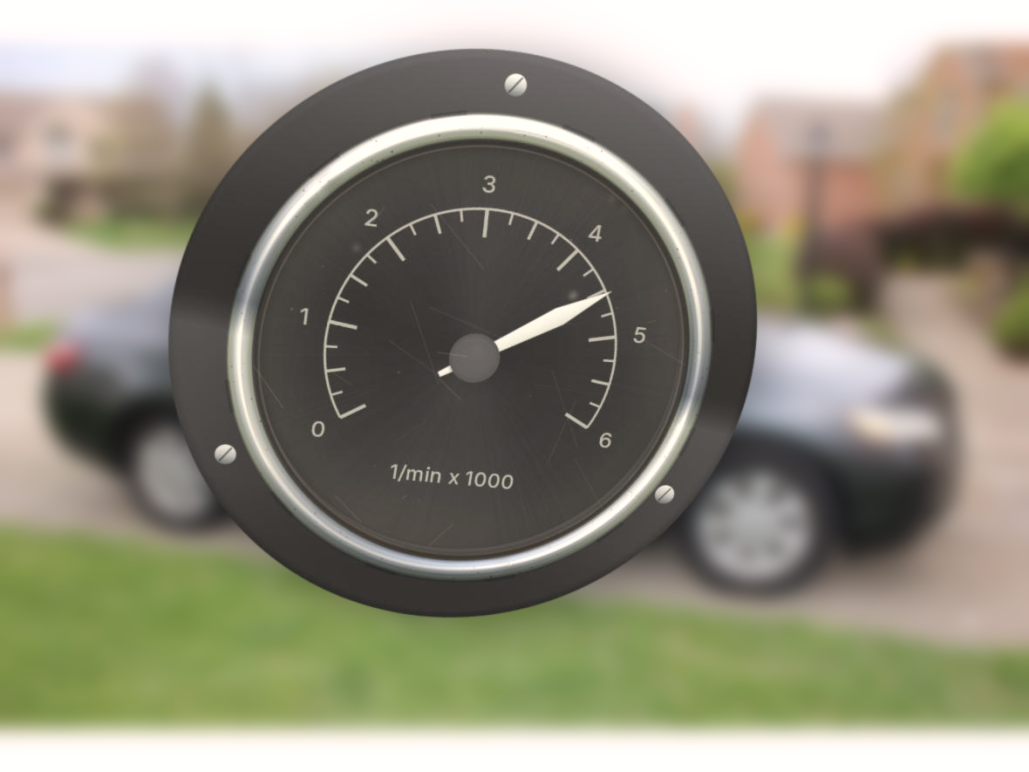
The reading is 4500 rpm
